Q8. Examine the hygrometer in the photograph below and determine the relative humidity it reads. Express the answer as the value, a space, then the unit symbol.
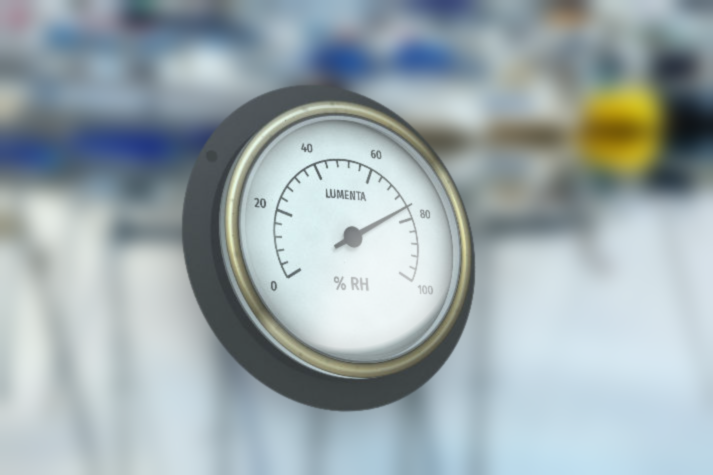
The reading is 76 %
